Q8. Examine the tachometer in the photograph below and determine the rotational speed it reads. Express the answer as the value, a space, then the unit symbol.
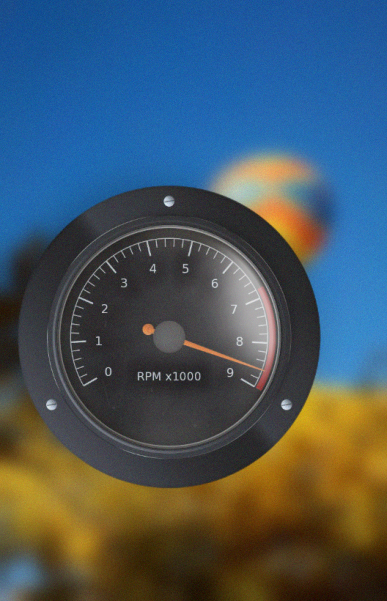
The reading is 8600 rpm
